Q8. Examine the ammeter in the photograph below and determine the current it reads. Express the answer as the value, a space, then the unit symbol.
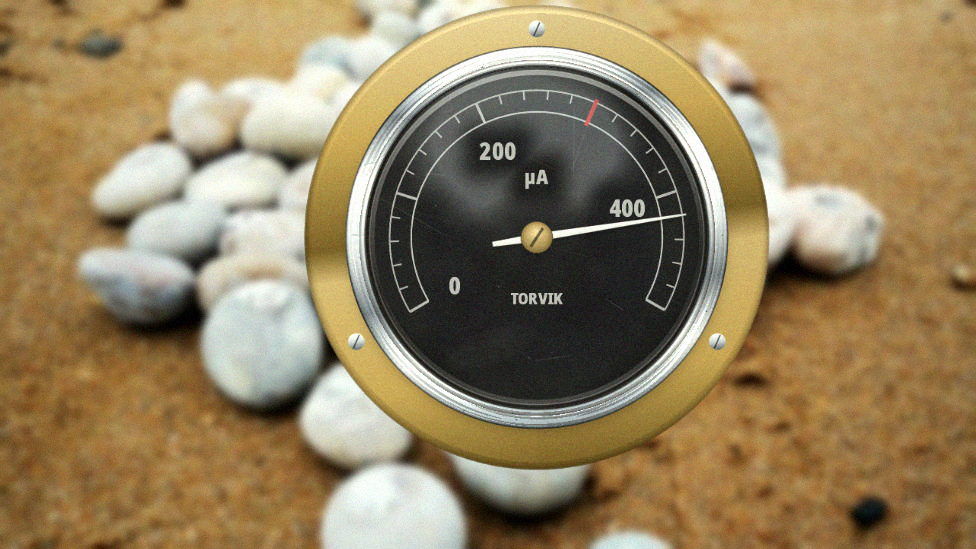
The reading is 420 µA
